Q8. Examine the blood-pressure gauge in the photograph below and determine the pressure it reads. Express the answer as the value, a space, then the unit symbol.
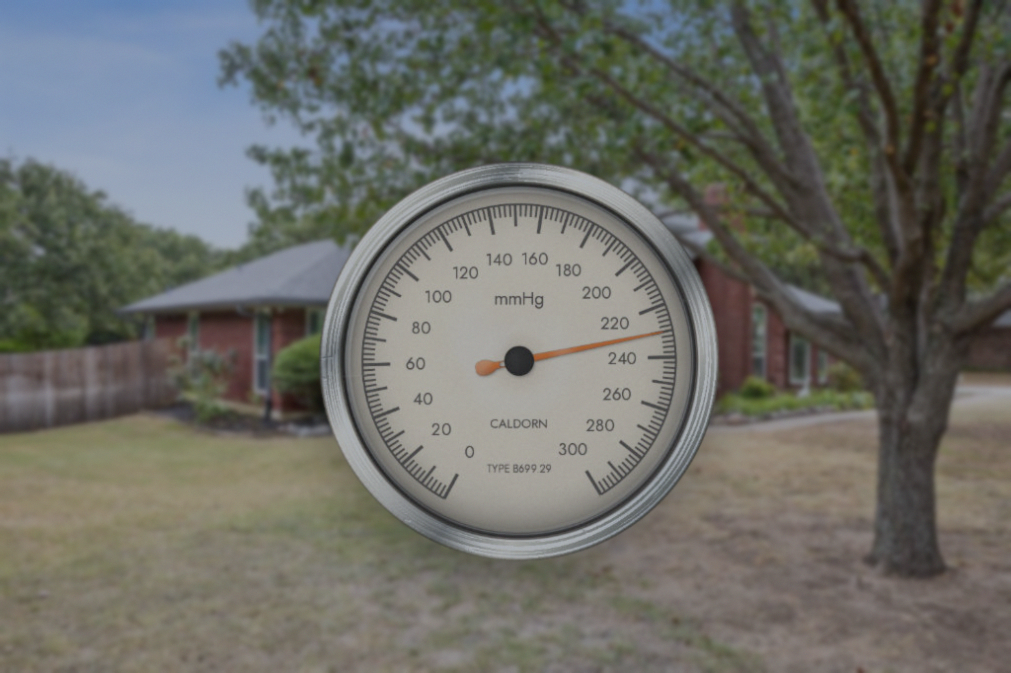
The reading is 230 mmHg
